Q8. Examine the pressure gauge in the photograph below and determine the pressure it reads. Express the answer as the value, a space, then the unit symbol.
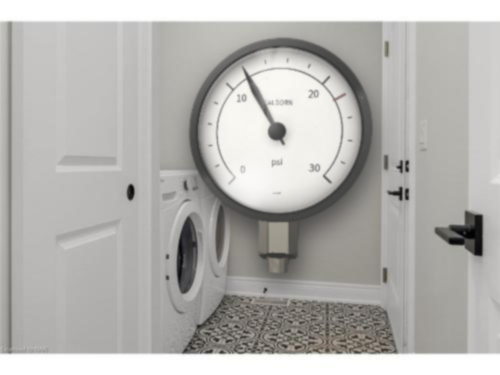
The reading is 12 psi
